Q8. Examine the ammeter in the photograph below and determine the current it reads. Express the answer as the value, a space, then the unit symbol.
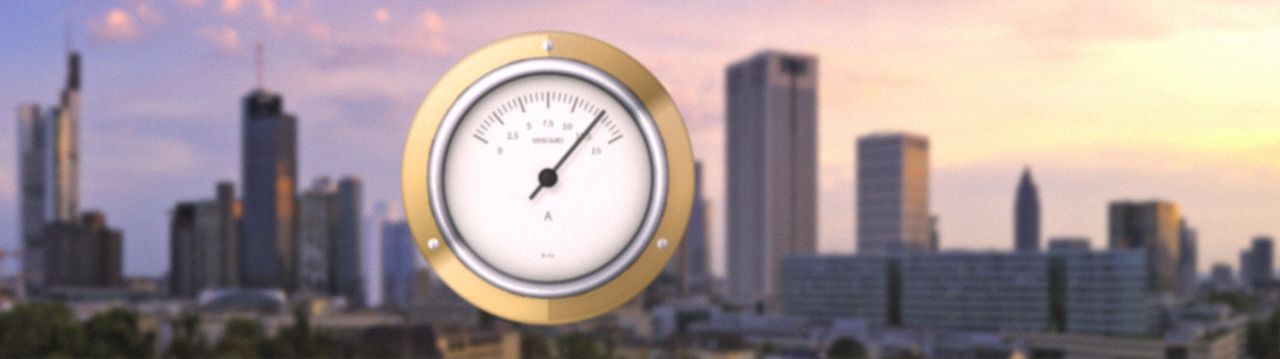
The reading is 12.5 A
